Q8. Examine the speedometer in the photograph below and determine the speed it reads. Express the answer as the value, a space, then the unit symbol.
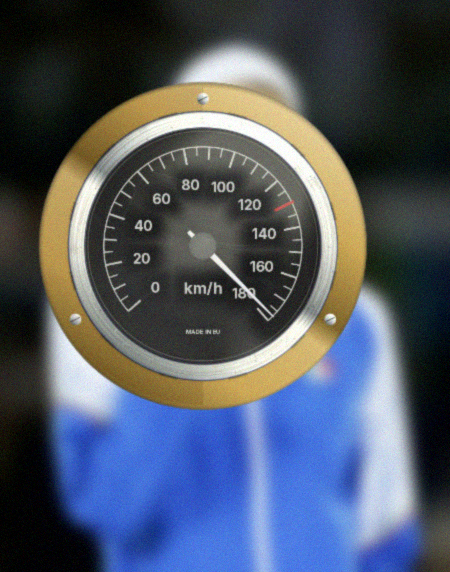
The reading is 177.5 km/h
